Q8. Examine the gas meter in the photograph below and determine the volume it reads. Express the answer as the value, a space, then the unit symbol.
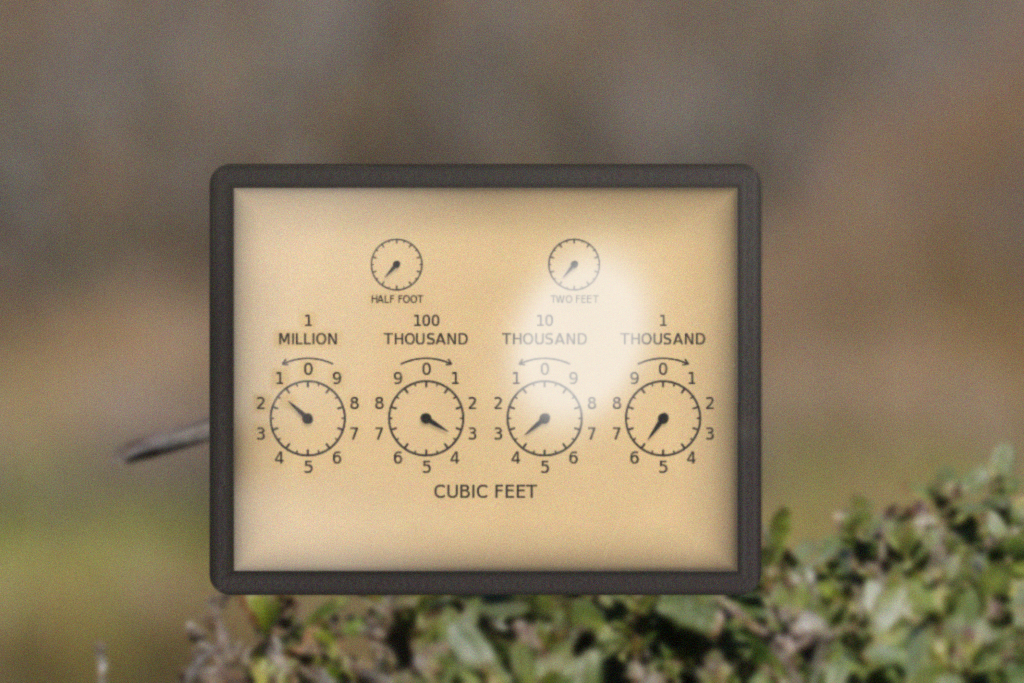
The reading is 133600 ft³
